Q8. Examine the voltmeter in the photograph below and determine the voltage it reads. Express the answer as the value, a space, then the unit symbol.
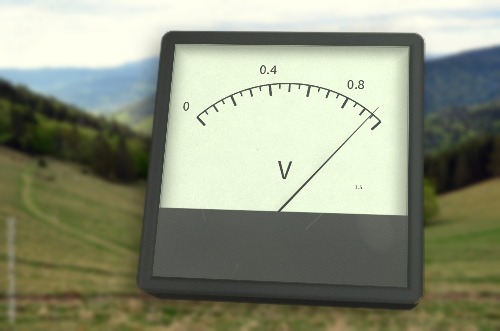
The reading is 0.95 V
